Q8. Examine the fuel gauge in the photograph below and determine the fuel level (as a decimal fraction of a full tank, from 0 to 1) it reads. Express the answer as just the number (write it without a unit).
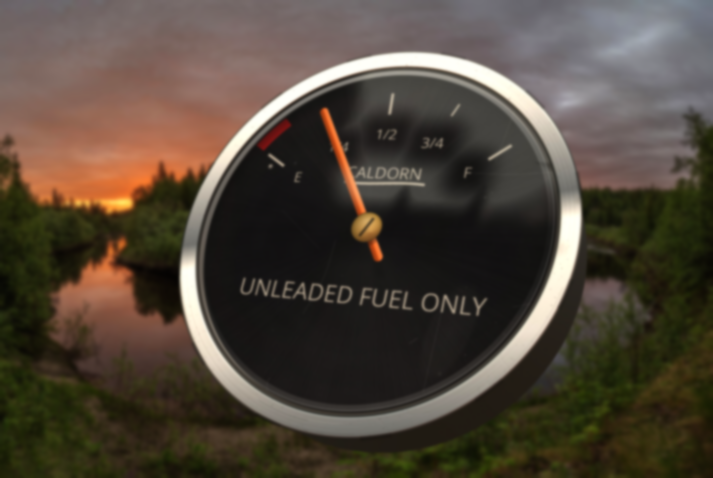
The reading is 0.25
